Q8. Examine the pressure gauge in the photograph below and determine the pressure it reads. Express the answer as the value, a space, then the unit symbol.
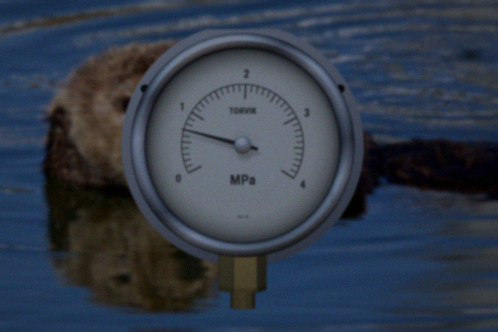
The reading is 0.7 MPa
